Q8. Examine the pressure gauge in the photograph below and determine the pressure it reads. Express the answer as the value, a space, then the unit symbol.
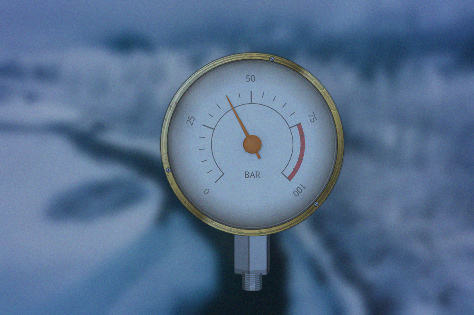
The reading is 40 bar
